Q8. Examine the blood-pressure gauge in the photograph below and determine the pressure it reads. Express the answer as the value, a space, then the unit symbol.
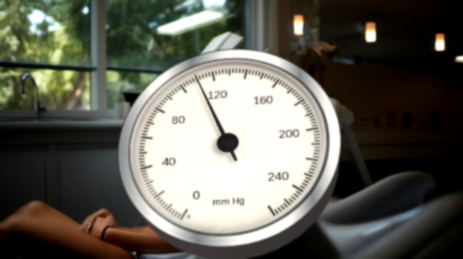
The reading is 110 mmHg
